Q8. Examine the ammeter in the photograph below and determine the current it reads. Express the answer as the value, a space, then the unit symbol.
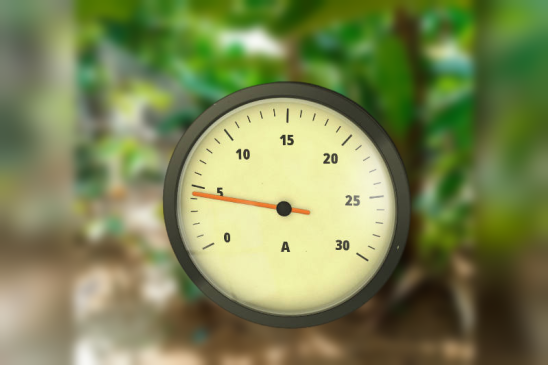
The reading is 4.5 A
